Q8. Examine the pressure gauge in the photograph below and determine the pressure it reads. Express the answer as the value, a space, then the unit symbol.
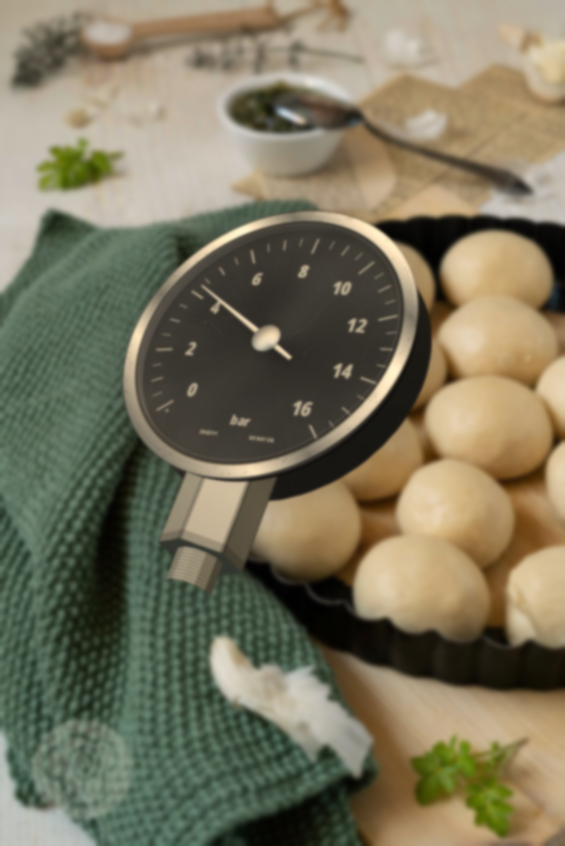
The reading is 4.25 bar
